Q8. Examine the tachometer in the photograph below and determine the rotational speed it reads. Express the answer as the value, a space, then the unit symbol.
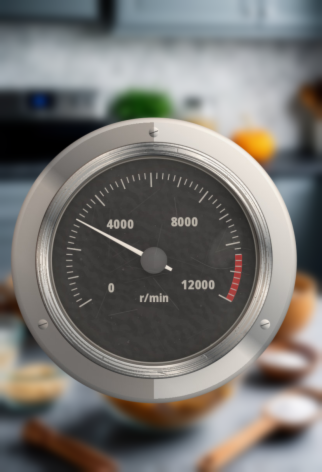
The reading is 3000 rpm
